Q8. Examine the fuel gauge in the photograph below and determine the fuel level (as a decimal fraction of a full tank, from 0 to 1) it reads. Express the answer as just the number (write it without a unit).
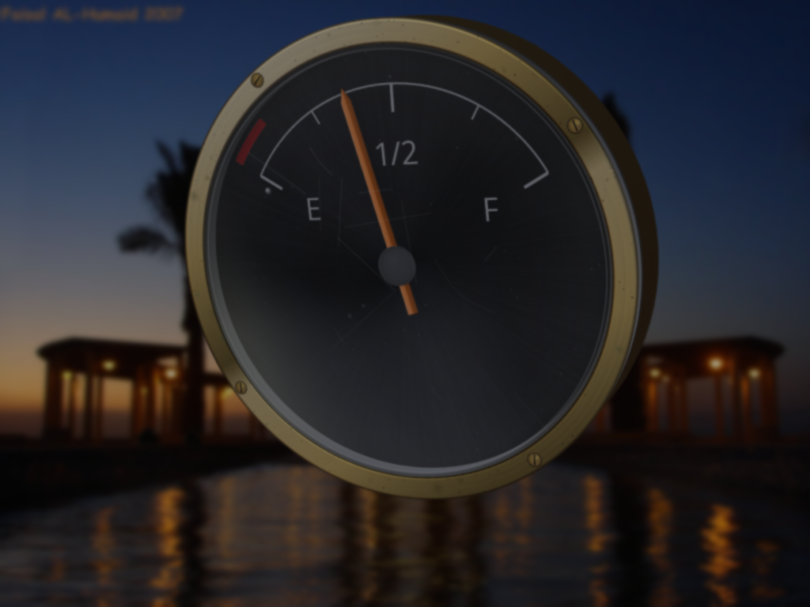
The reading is 0.375
